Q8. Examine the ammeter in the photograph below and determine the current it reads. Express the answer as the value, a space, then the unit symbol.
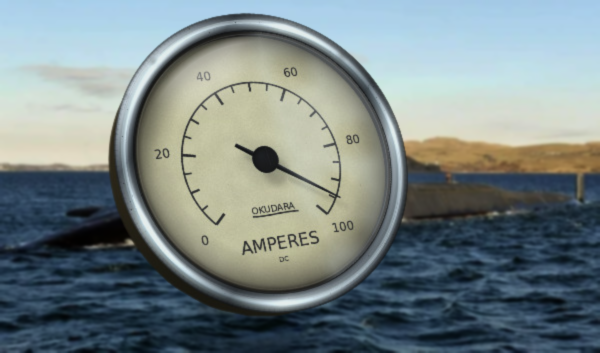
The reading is 95 A
